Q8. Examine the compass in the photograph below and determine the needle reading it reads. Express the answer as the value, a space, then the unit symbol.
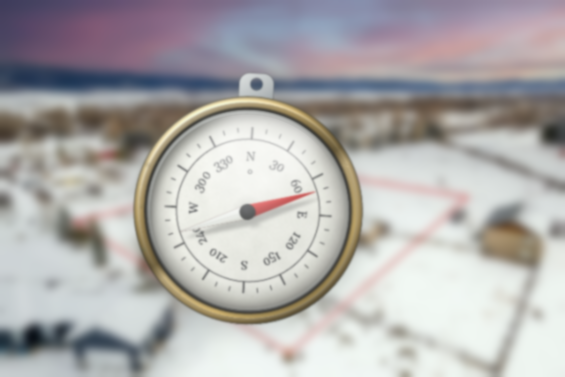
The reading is 70 °
